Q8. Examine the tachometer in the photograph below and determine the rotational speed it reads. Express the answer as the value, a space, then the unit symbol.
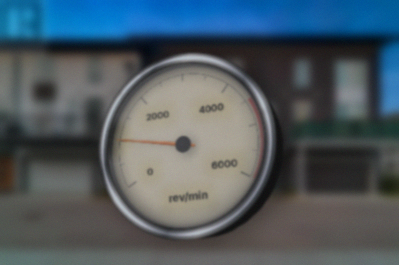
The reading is 1000 rpm
